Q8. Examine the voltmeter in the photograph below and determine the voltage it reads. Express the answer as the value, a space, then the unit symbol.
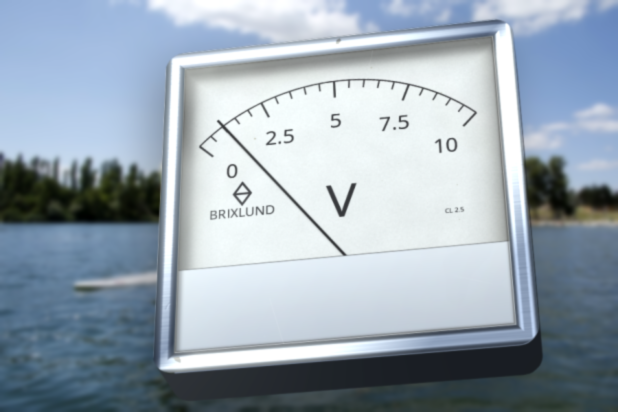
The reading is 1 V
